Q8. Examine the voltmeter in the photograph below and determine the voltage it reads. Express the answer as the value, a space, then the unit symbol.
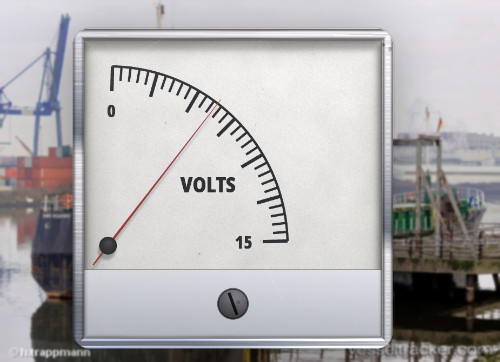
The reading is 6.25 V
